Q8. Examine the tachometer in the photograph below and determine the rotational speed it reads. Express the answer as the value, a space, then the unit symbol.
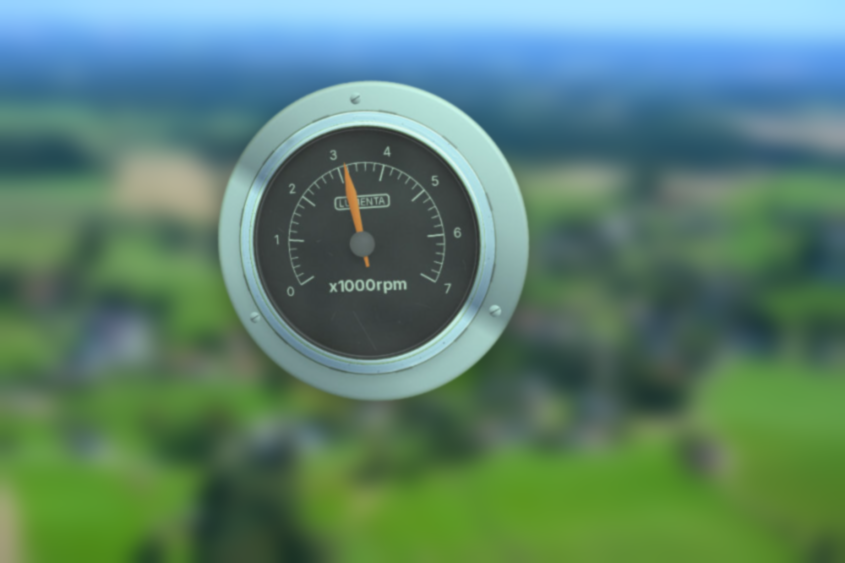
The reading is 3200 rpm
